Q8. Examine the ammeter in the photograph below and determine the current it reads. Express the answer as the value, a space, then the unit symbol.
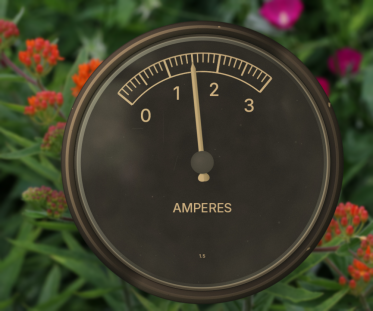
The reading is 1.5 A
